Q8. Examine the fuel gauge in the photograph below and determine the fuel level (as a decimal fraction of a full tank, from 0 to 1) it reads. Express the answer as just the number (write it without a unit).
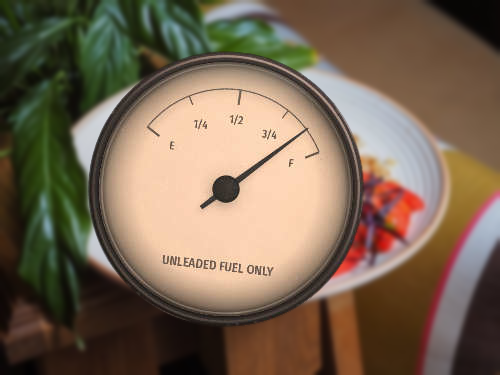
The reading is 0.875
